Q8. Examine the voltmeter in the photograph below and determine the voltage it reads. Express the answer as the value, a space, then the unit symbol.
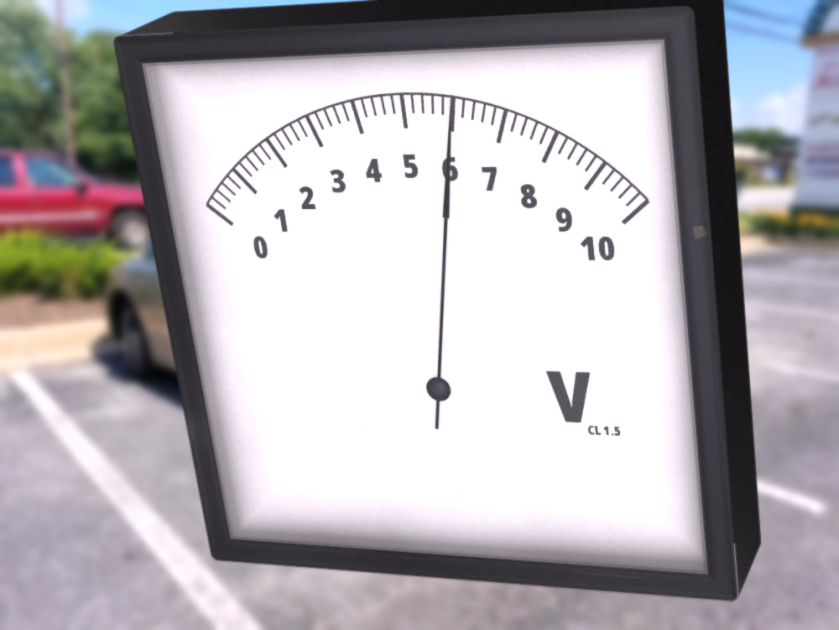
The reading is 6 V
